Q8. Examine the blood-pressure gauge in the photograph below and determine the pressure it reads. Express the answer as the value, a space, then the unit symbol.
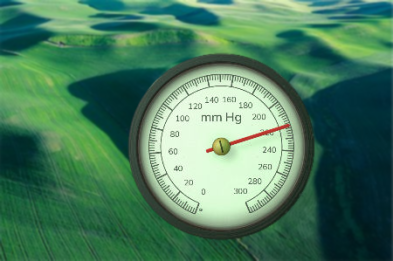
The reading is 220 mmHg
